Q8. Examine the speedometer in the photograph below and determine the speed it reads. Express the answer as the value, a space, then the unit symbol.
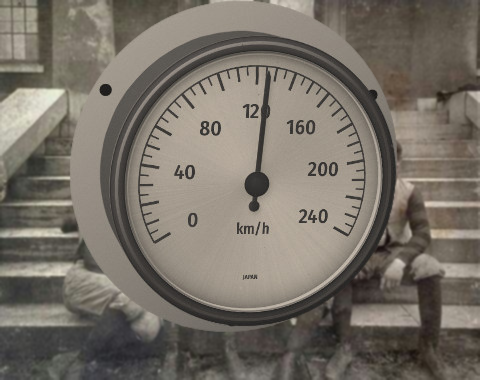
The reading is 125 km/h
